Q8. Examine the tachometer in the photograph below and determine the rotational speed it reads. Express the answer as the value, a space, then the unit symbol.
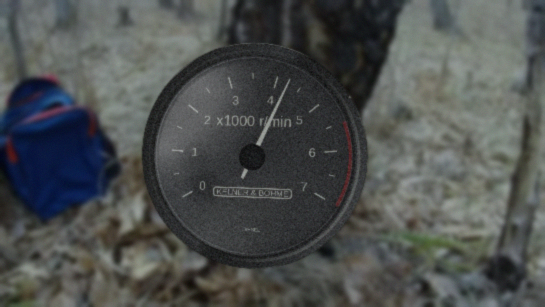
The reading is 4250 rpm
